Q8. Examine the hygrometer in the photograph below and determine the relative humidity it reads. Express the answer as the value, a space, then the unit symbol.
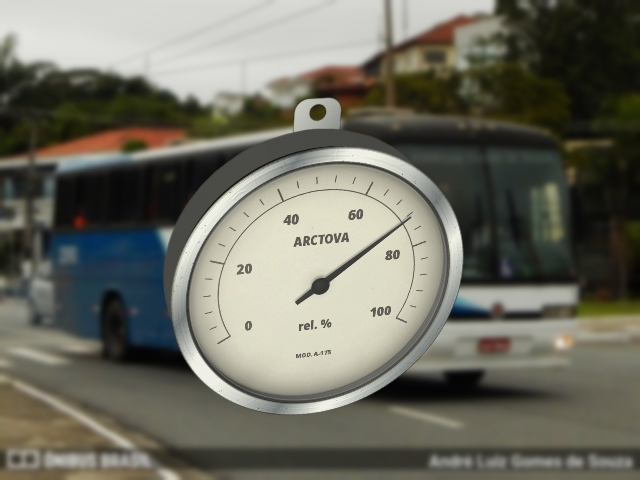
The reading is 72 %
